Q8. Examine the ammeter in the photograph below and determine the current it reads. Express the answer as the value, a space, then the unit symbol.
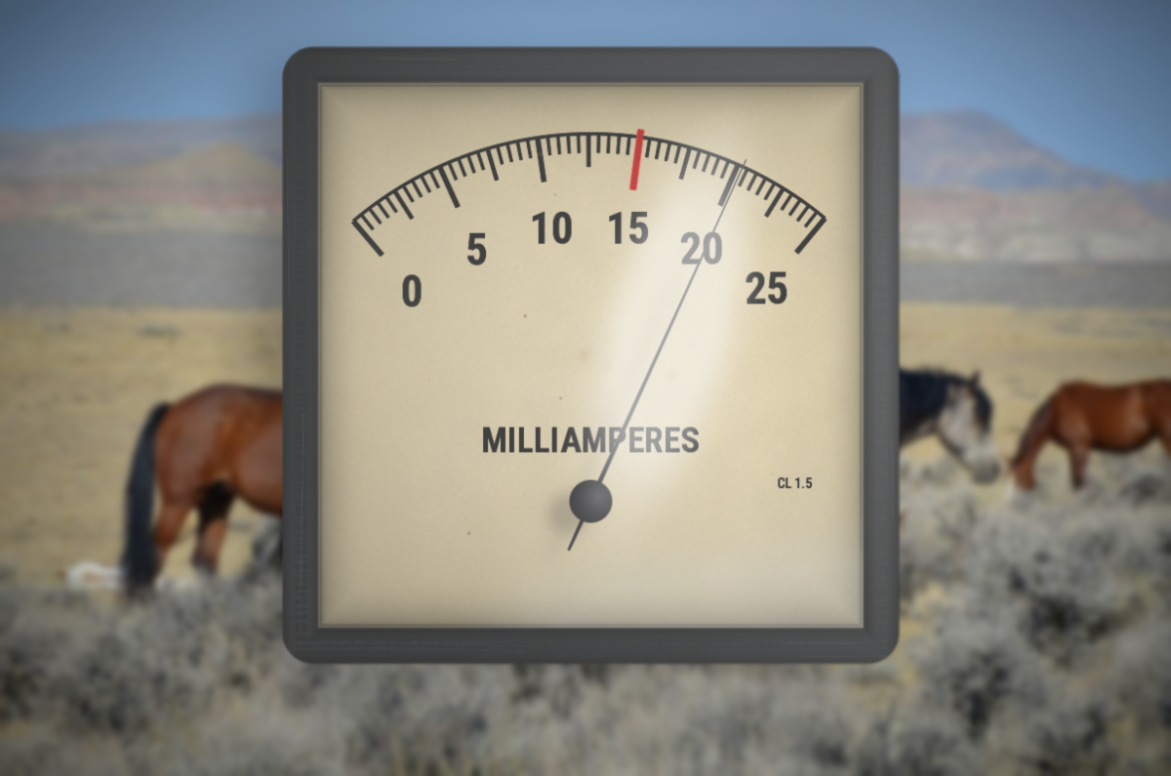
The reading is 20.25 mA
